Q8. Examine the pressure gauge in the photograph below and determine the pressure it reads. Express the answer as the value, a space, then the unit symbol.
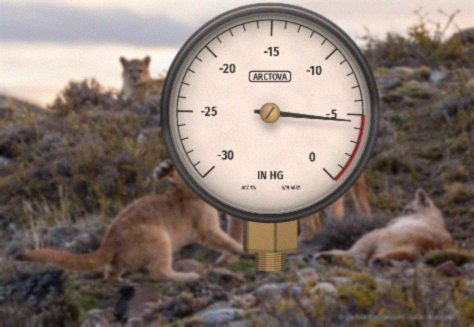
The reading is -4.5 inHg
